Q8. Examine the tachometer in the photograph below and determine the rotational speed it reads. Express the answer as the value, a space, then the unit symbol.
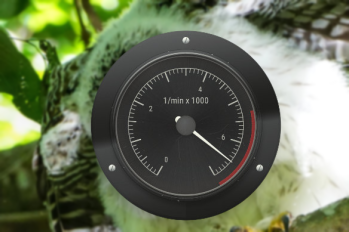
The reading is 6500 rpm
